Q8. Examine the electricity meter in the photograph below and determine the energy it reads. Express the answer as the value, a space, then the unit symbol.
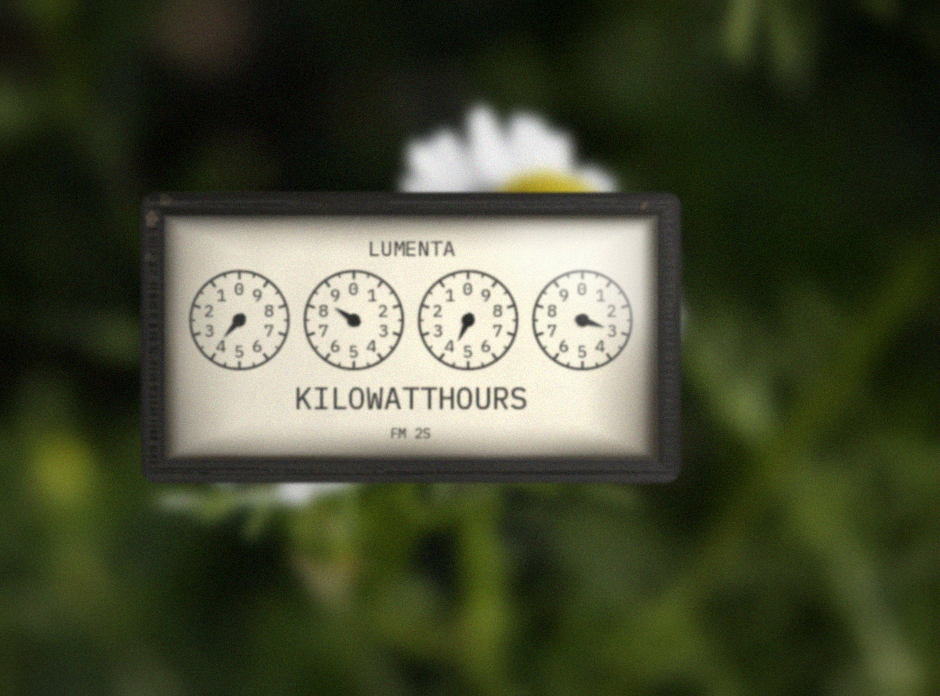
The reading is 3843 kWh
